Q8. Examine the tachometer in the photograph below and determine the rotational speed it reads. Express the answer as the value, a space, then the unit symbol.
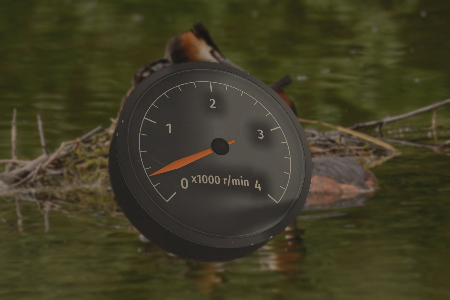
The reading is 300 rpm
